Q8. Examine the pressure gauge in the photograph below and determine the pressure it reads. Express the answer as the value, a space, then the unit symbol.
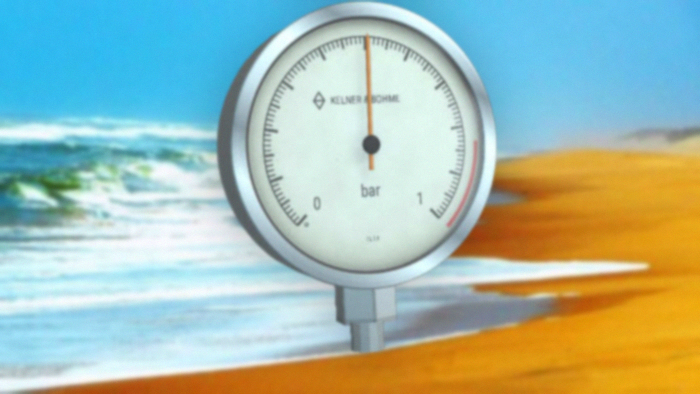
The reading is 0.5 bar
